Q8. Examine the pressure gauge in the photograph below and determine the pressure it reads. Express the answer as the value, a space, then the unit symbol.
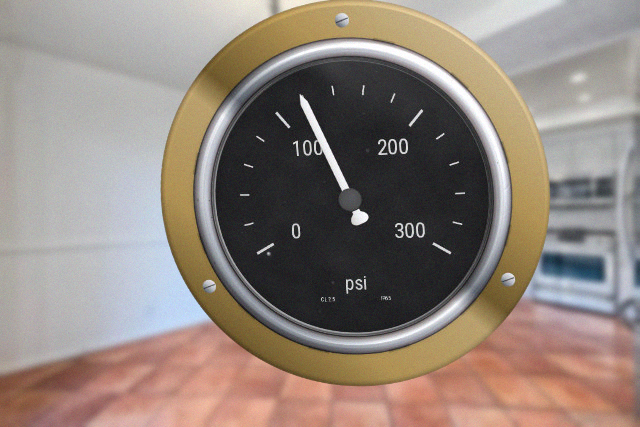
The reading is 120 psi
